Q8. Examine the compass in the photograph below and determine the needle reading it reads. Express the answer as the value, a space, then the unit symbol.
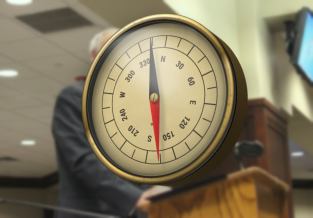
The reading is 165 °
